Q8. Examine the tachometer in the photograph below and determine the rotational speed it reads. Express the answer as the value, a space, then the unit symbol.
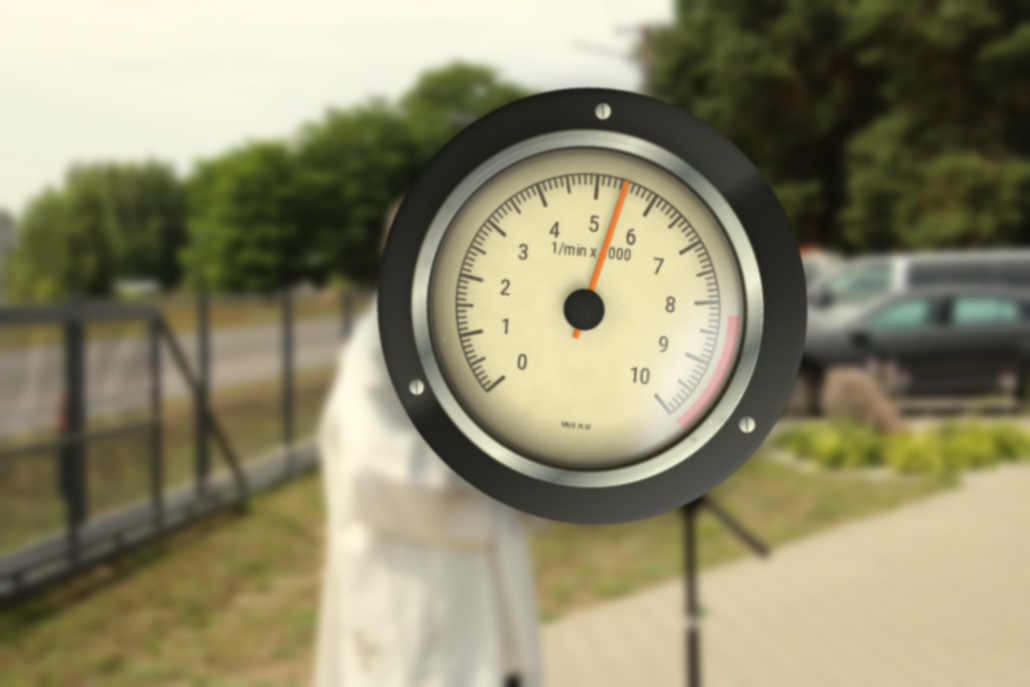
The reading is 5500 rpm
